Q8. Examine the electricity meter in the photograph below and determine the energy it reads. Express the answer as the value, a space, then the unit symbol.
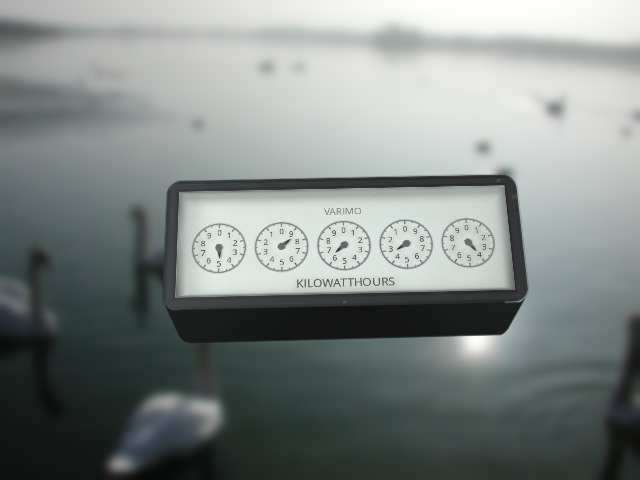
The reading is 48634 kWh
